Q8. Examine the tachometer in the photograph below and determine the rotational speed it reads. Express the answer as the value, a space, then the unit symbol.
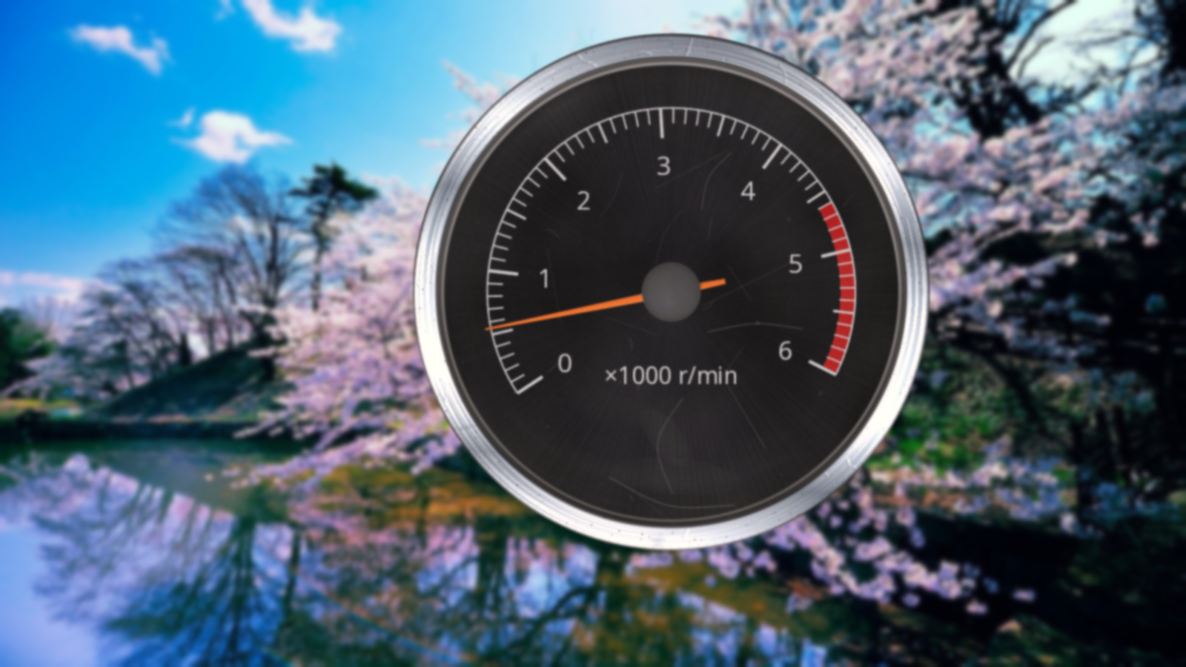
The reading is 550 rpm
